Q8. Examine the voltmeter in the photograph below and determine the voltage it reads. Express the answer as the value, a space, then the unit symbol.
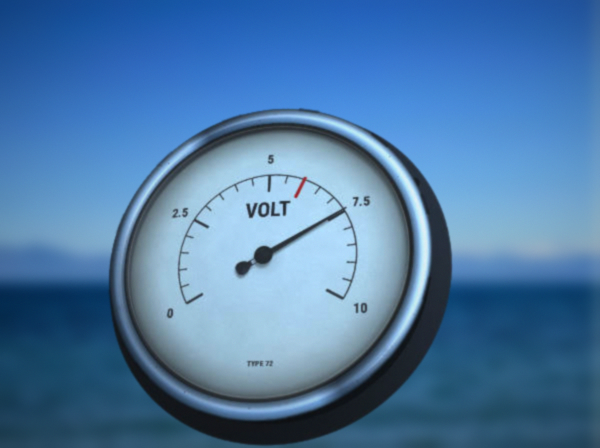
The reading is 7.5 V
